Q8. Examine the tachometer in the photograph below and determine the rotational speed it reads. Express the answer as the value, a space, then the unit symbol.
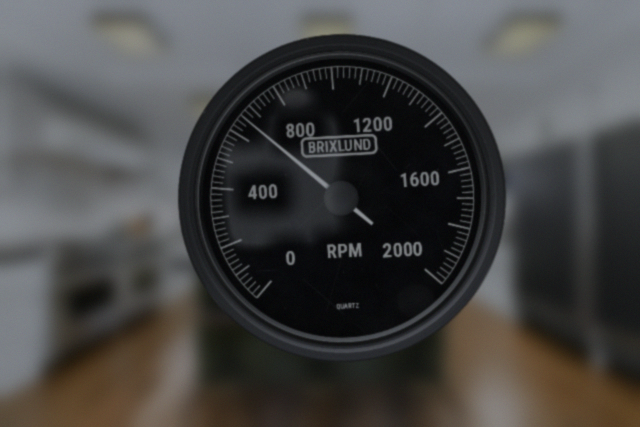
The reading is 660 rpm
